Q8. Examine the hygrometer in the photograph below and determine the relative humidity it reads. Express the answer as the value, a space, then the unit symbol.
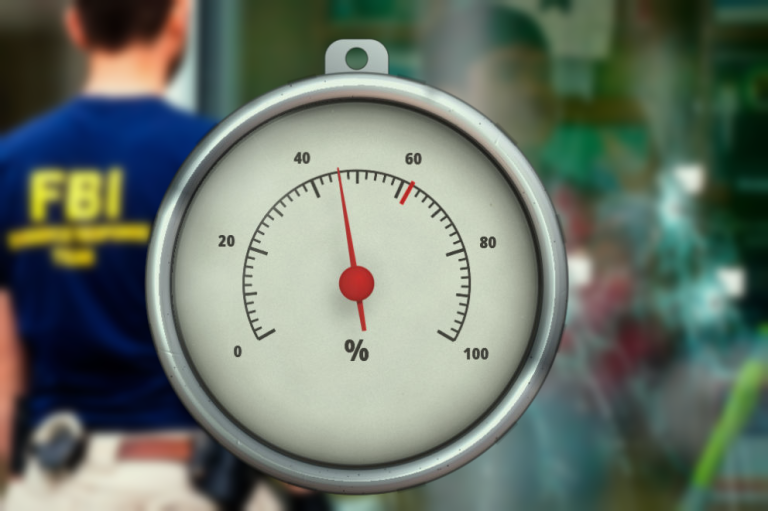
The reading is 46 %
